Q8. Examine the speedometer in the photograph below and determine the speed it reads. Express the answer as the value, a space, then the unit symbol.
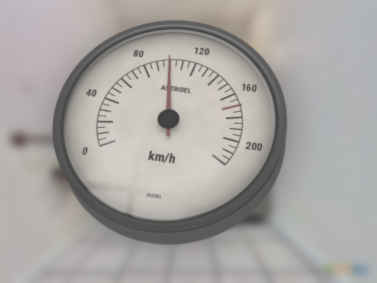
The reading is 100 km/h
